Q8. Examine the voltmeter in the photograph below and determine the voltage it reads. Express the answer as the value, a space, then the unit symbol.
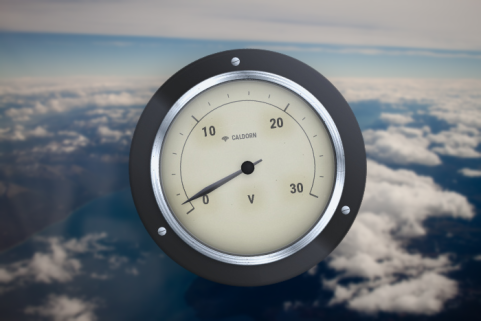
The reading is 1 V
